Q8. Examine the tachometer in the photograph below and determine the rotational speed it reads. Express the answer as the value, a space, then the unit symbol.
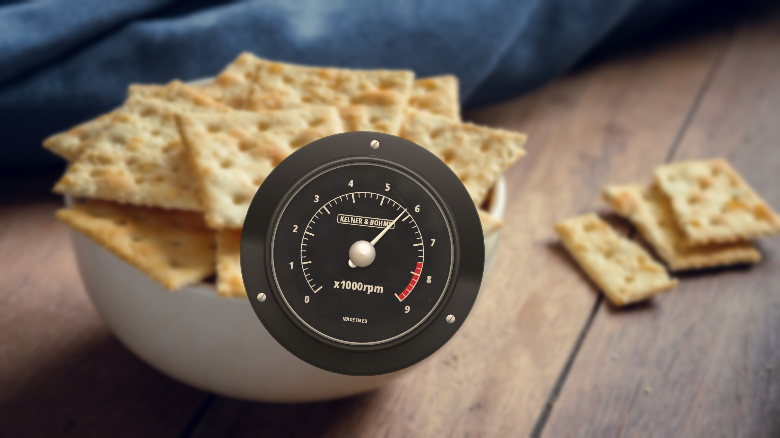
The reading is 5800 rpm
